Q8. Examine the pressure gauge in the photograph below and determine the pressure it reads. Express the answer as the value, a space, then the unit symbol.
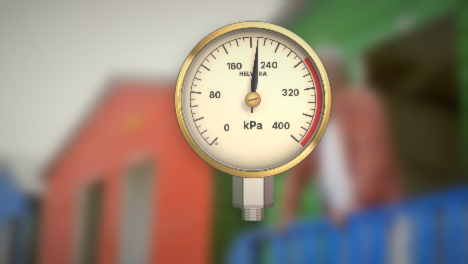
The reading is 210 kPa
